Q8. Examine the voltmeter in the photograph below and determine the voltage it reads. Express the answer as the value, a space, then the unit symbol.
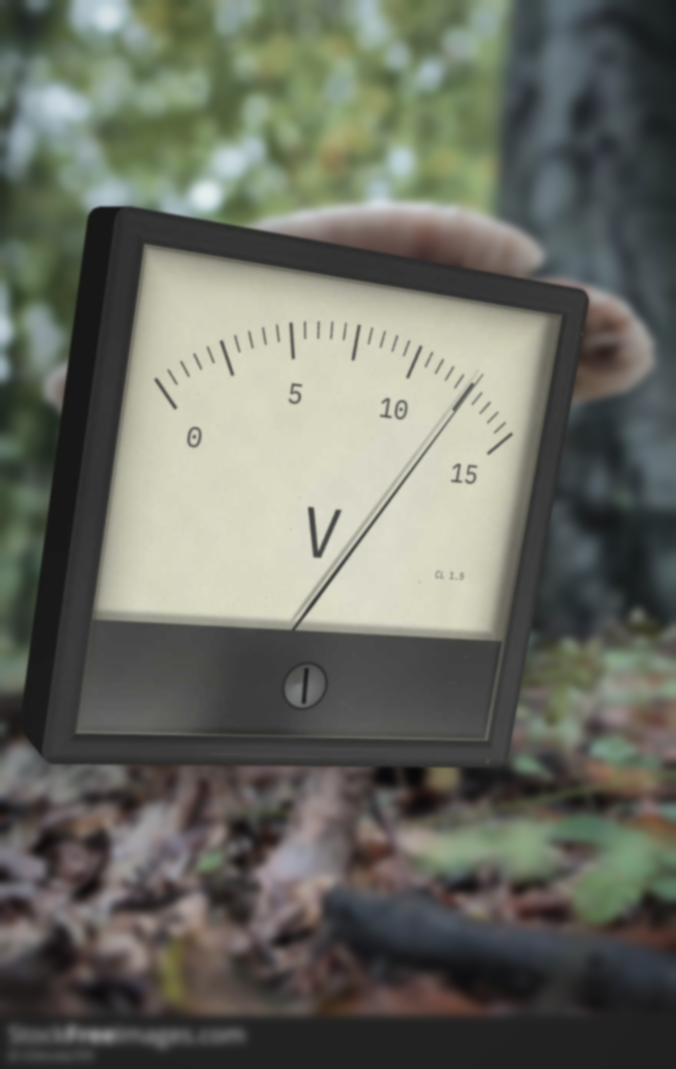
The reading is 12.5 V
